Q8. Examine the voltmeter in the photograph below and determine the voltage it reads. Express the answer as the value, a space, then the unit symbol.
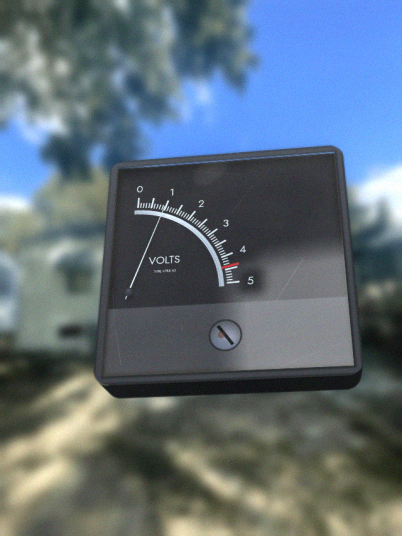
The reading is 1 V
